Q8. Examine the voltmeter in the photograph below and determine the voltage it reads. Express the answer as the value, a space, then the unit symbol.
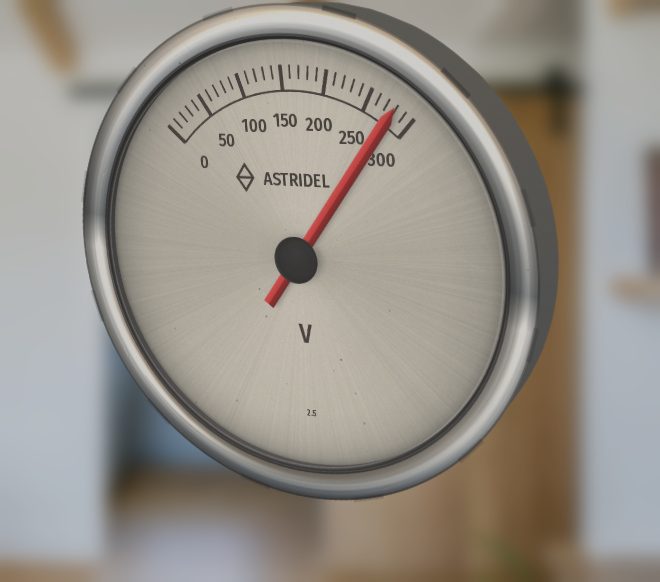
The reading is 280 V
